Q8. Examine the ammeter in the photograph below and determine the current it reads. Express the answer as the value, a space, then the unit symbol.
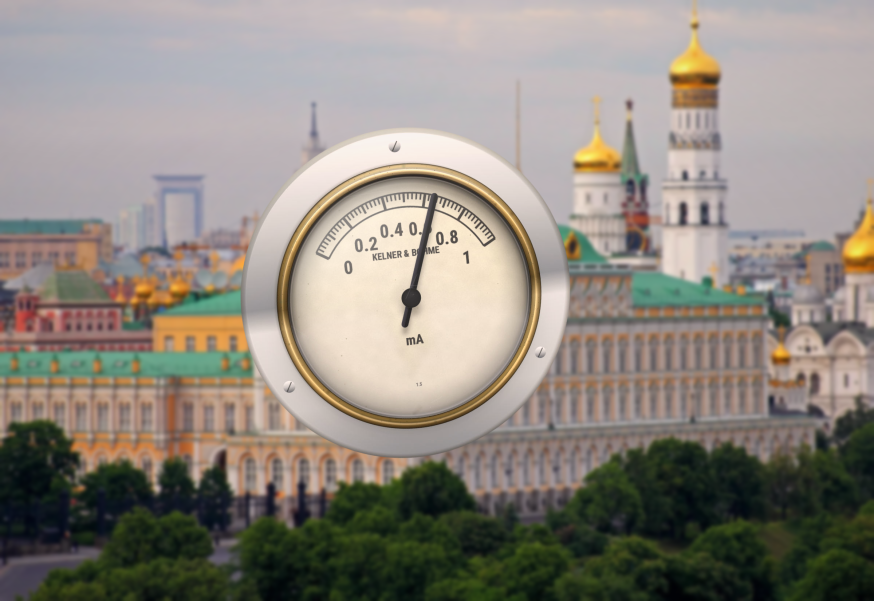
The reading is 0.64 mA
